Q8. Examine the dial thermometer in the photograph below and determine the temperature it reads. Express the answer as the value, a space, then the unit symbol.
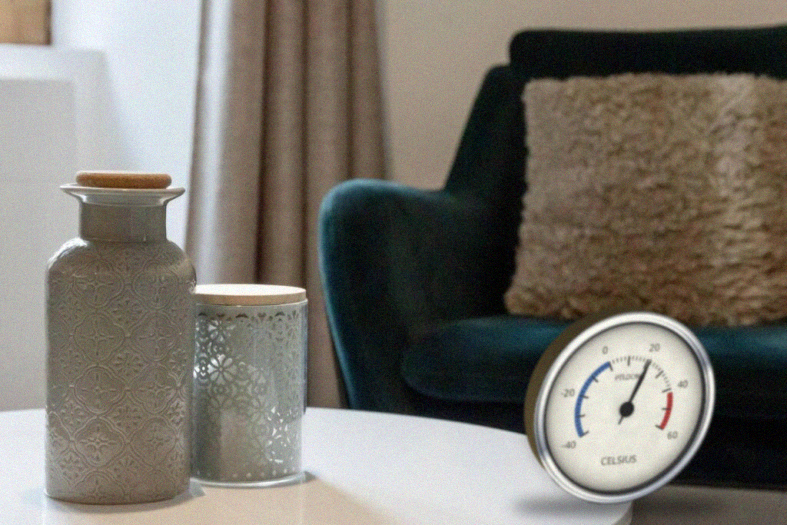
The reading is 20 °C
